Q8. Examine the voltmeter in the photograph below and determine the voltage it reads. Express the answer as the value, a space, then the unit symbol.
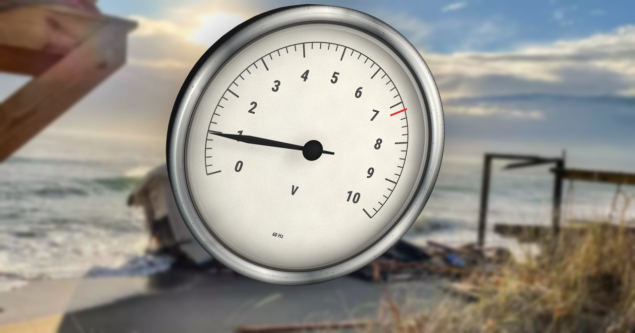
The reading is 1 V
